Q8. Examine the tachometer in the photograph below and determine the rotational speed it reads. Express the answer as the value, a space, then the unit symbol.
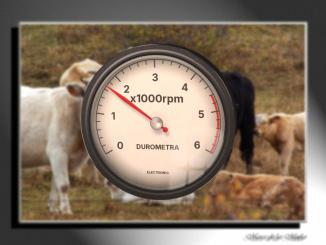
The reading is 1700 rpm
